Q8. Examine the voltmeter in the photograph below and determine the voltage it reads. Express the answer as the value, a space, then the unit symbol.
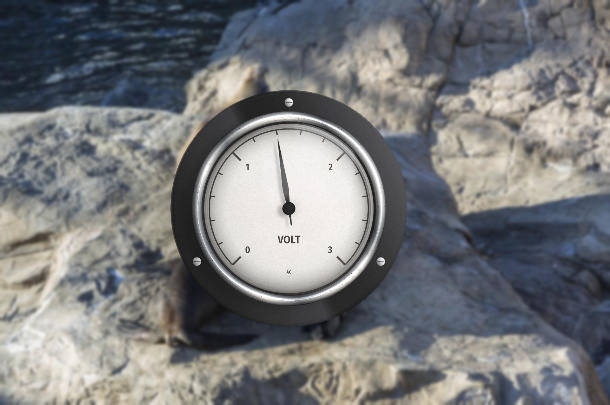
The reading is 1.4 V
